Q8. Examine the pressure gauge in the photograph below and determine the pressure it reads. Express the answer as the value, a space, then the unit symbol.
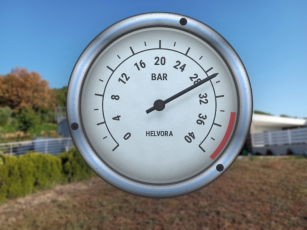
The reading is 29 bar
